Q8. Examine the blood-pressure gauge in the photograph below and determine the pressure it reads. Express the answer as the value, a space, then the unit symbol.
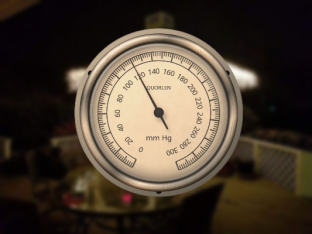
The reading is 120 mmHg
